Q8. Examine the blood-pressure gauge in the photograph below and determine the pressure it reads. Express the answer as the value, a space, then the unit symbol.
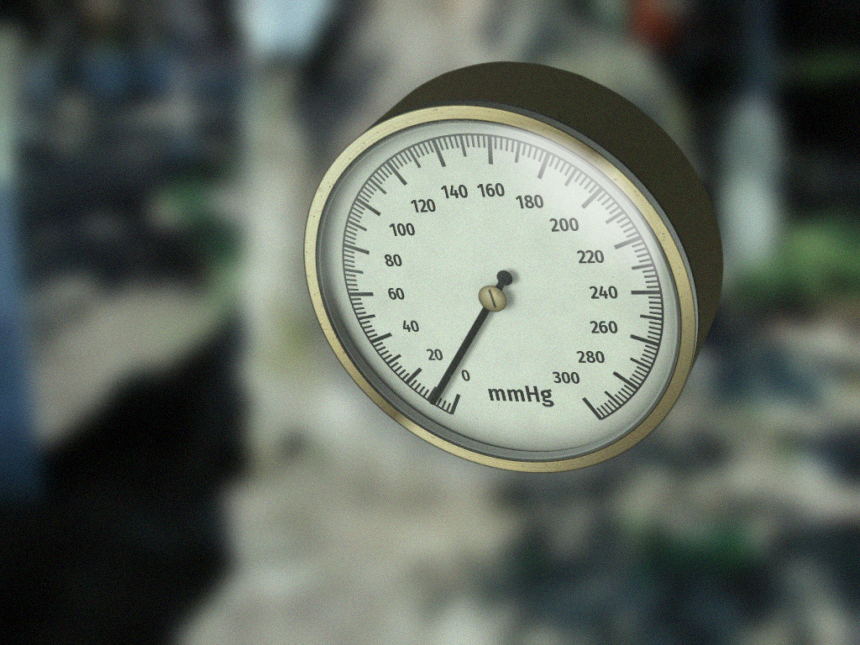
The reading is 8 mmHg
